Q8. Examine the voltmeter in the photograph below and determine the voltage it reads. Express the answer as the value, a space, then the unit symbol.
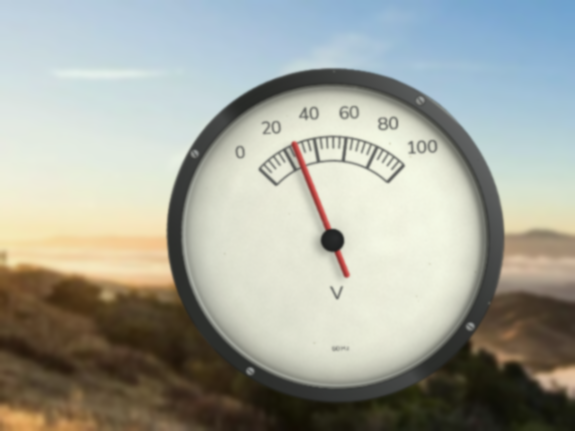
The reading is 28 V
